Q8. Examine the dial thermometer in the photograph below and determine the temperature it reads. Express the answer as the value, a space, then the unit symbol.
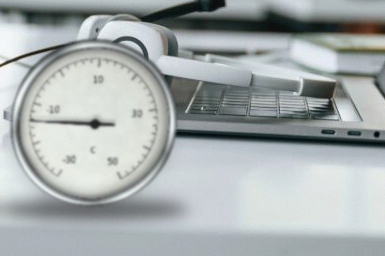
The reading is -14 °C
